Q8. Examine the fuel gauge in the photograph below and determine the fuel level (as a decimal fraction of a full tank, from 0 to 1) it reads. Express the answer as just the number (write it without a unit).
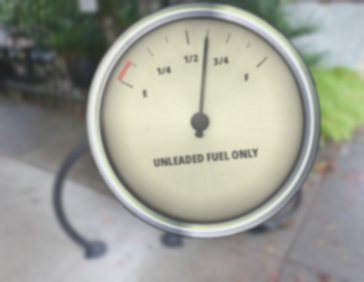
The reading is 0.625
